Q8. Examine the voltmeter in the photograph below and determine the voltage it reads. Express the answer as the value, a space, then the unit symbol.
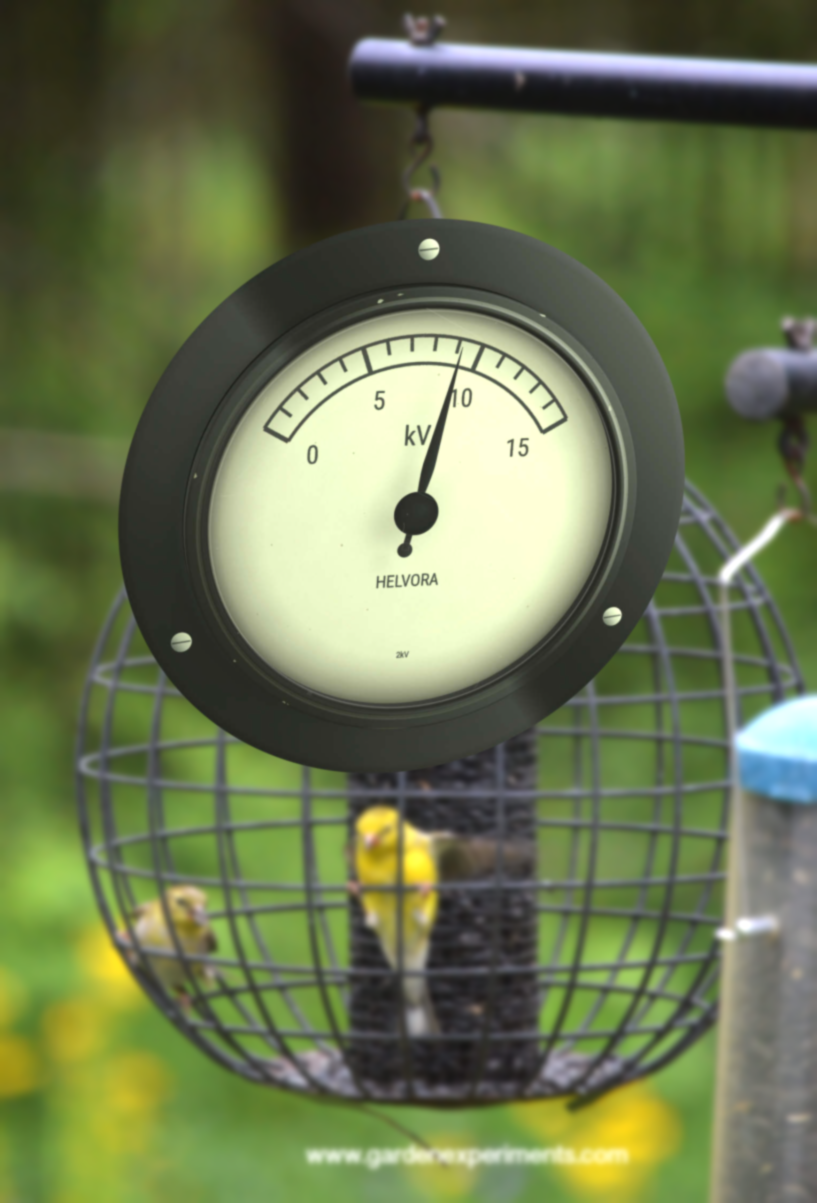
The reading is 9 kV
